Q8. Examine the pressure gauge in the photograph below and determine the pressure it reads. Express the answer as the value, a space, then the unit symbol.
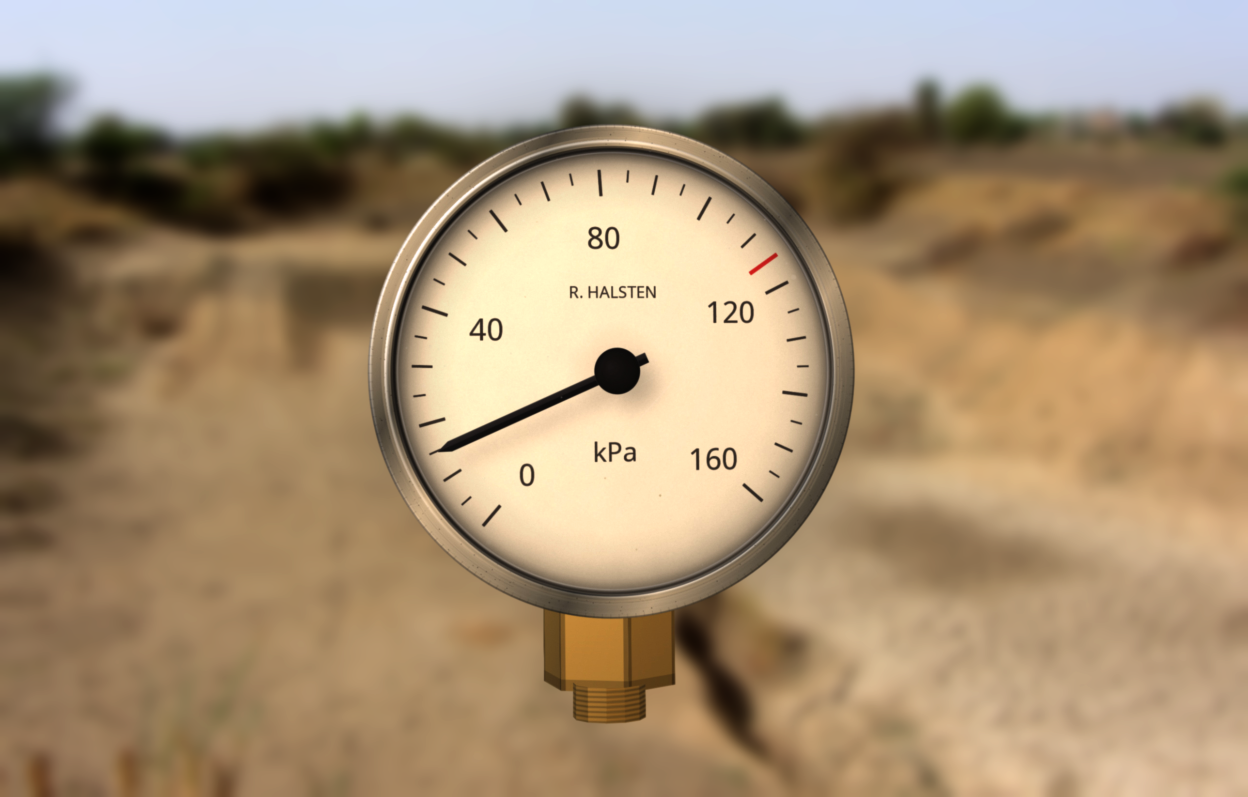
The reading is 15 kPa
